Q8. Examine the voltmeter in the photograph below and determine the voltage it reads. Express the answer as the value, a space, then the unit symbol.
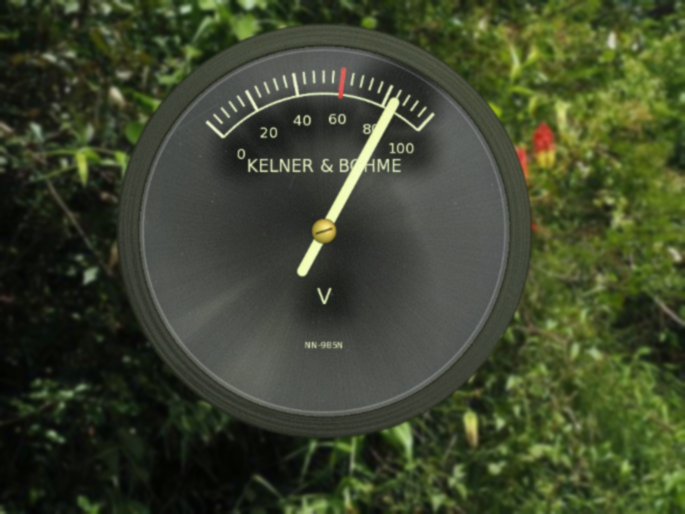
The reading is 84 V
